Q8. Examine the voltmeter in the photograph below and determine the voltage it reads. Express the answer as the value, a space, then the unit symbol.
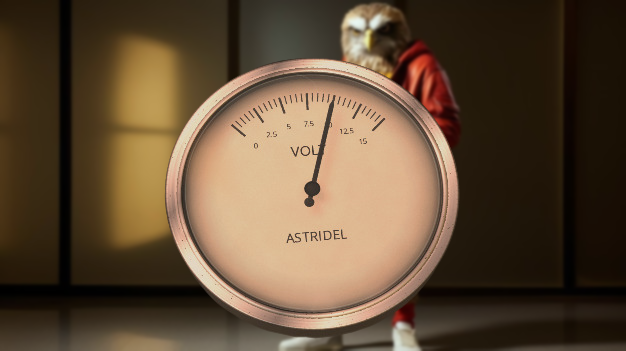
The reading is 10 V
